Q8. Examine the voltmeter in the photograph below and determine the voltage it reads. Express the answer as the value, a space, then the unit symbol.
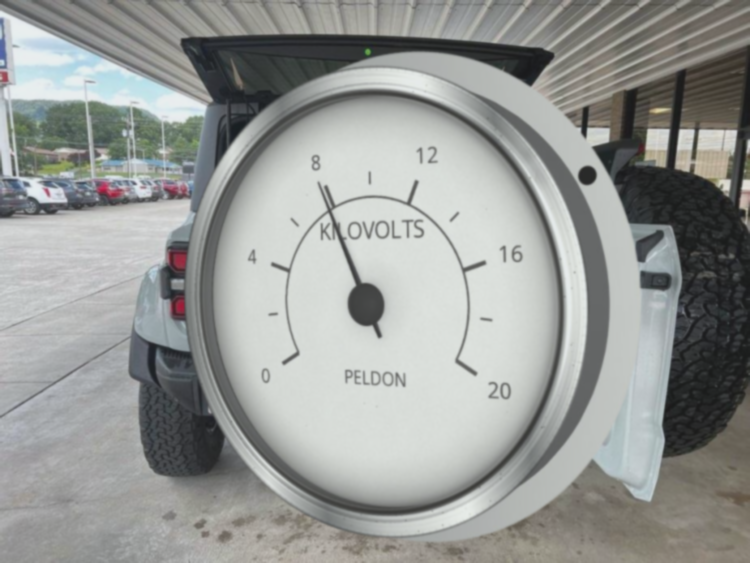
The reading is 8 kV
